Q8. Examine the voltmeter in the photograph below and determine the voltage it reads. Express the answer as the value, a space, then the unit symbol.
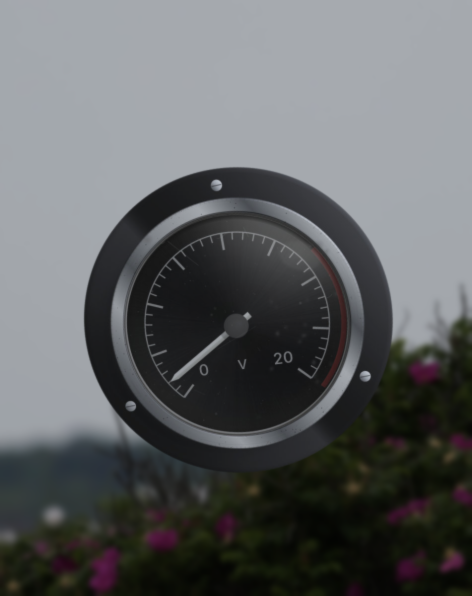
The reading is 1 V
